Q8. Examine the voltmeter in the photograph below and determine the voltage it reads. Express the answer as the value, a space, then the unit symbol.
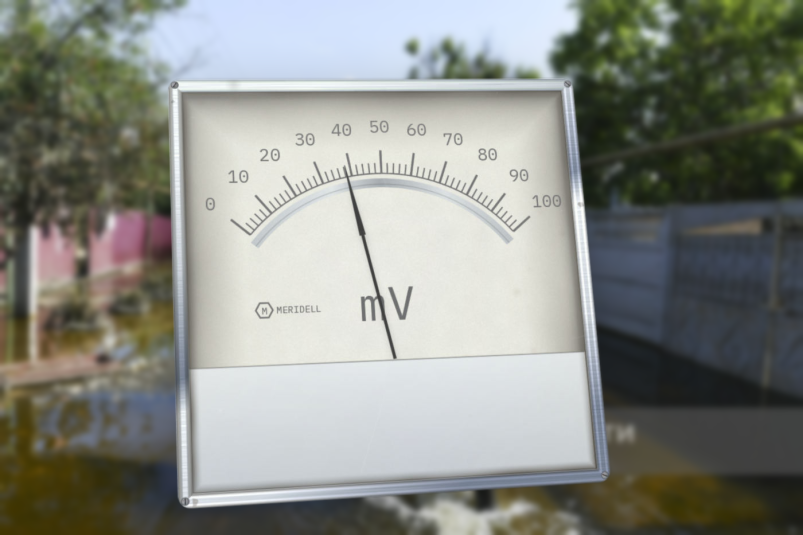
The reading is 38 mV
